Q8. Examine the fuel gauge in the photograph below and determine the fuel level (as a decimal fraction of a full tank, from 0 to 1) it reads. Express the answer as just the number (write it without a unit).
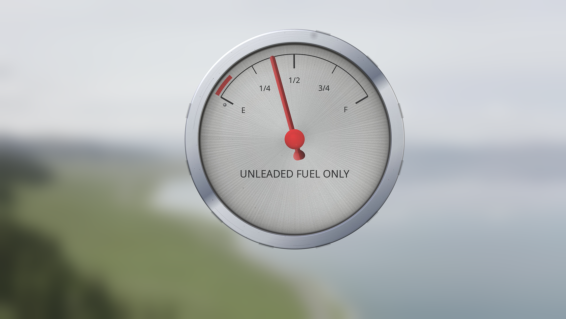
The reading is 0.375
